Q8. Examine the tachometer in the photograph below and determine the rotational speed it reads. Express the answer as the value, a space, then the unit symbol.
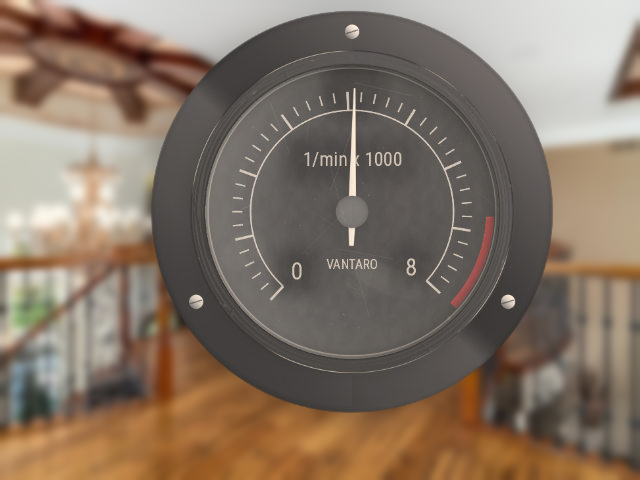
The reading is 4100 rpm
